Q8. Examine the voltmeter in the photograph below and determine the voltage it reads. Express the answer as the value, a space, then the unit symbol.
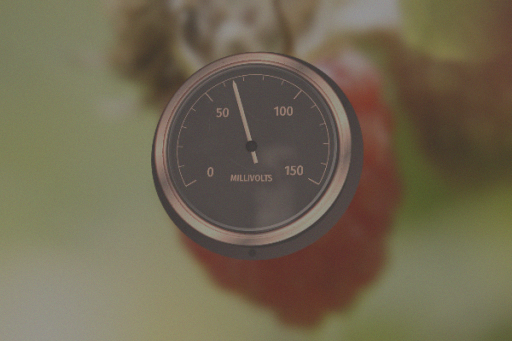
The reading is 65 mV
